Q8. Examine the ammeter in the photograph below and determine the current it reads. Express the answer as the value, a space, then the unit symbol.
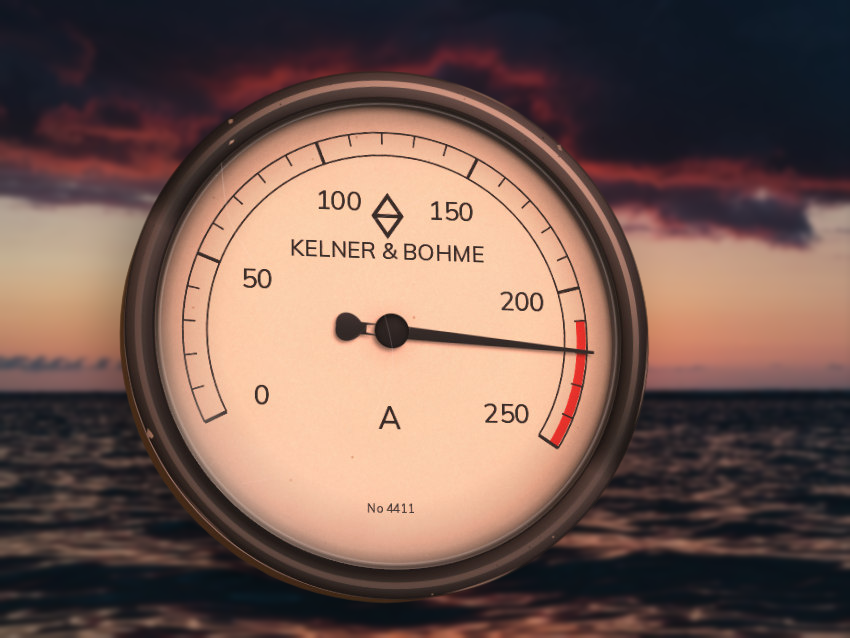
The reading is 220 A
